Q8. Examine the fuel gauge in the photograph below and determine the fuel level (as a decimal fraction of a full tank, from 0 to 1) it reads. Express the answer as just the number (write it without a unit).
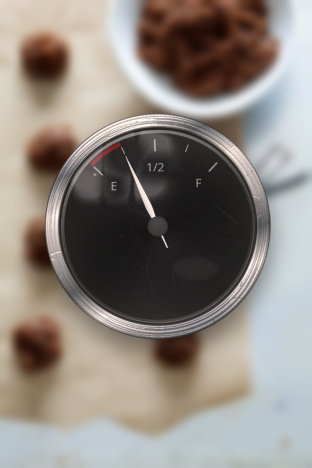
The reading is 0.25
